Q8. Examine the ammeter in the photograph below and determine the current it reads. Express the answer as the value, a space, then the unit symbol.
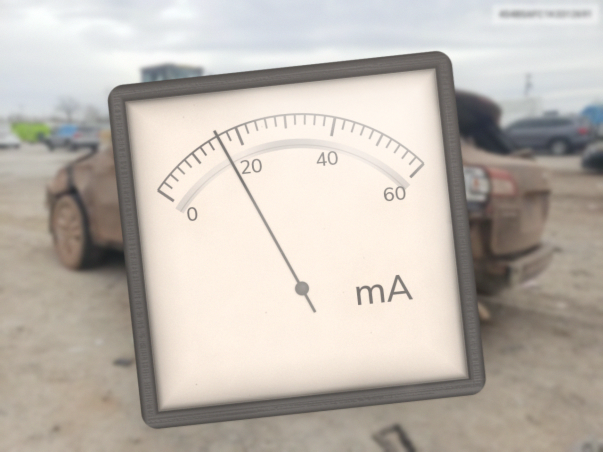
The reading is 16 mA
